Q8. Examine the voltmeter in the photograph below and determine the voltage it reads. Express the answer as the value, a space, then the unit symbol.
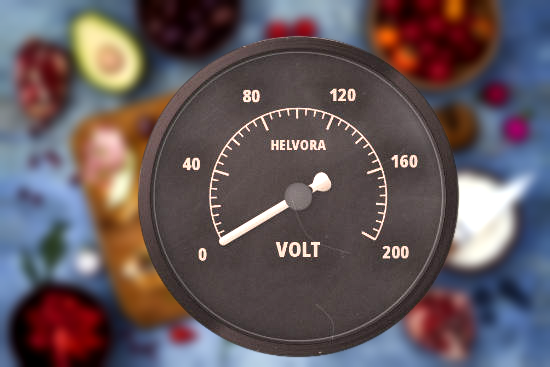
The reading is 0 V
